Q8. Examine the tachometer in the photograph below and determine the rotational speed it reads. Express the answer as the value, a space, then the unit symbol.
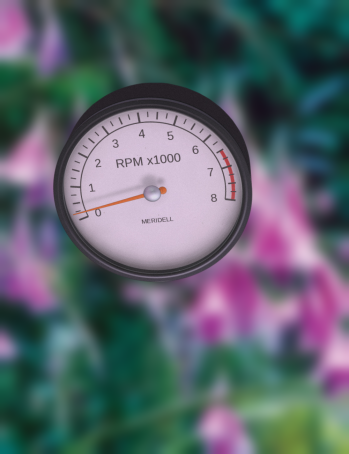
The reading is 250 rpm
